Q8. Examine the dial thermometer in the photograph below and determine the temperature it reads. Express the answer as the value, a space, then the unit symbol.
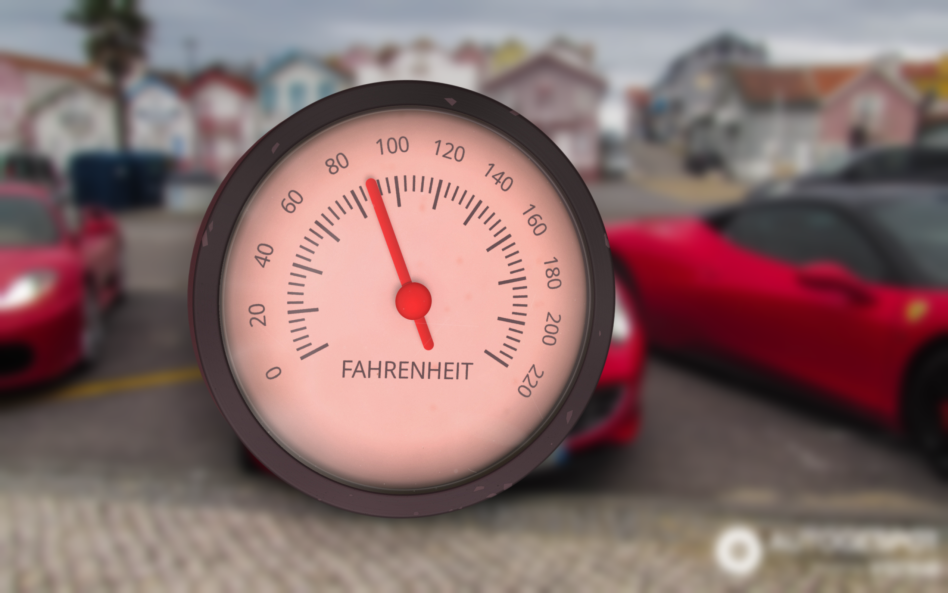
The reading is 88 °F
